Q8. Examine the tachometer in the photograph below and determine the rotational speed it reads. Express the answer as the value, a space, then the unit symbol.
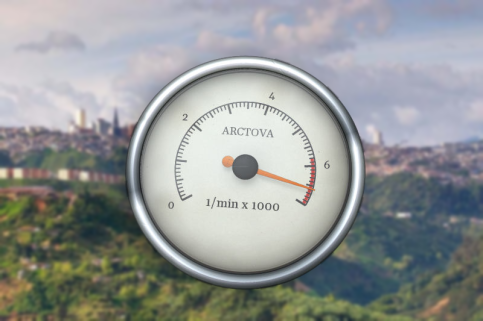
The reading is 6600 rpm
